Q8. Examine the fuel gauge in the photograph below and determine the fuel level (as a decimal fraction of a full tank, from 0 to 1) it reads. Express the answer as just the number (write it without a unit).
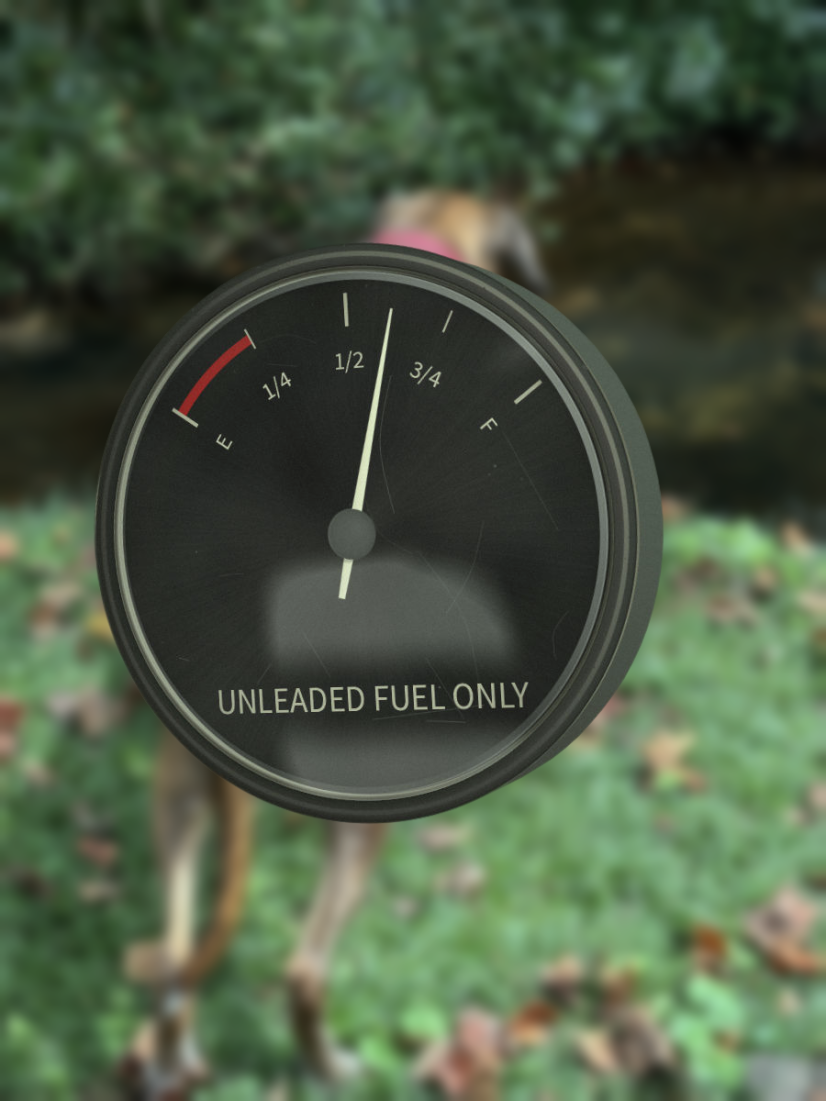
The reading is 0.625
